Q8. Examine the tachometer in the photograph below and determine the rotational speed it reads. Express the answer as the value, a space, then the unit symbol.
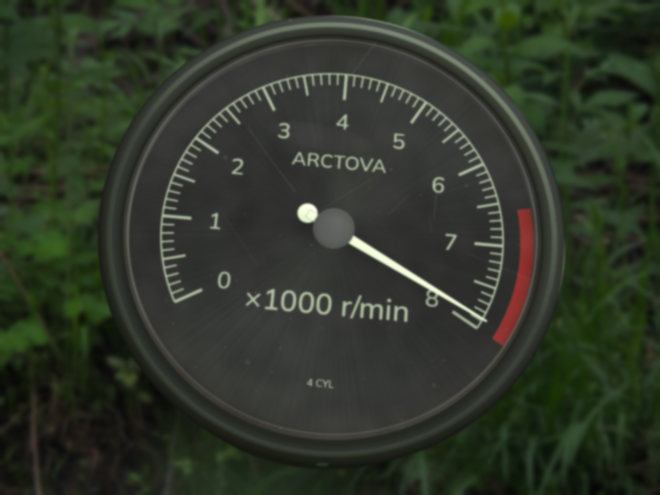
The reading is 7900 rpm
